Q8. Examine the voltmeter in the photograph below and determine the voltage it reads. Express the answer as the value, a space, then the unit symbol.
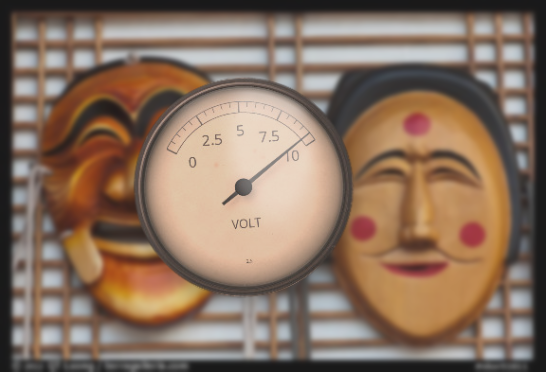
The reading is 9.5 V
